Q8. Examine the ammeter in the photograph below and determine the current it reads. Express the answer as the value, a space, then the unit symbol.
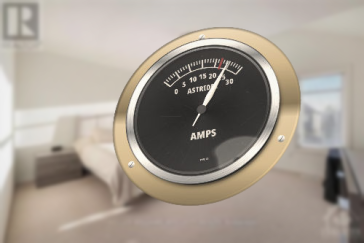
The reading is 25 A
